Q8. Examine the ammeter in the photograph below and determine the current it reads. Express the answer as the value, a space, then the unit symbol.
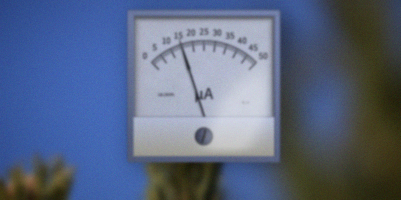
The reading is 15 µA
